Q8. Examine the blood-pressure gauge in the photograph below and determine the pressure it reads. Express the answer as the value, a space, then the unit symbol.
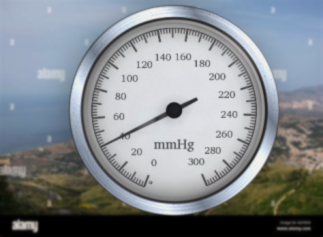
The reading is 40 mmHg
